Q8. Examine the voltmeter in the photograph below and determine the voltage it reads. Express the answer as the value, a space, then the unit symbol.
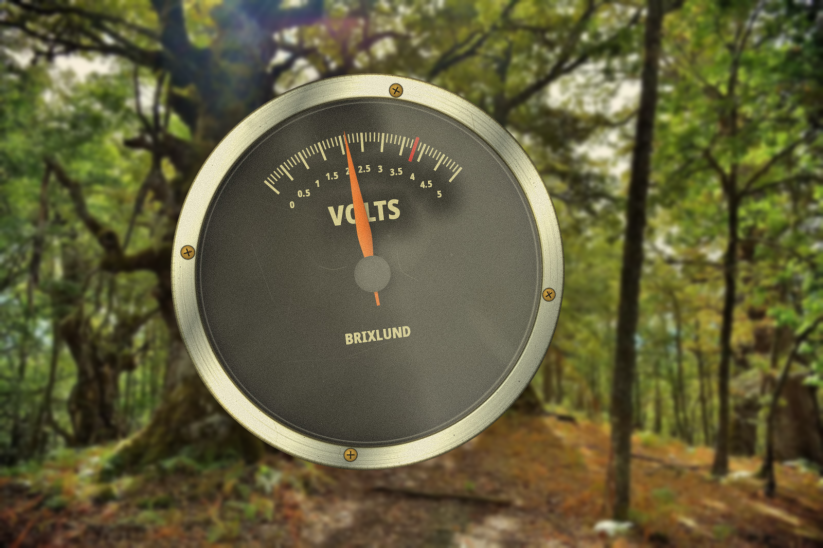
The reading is 2.1 V
